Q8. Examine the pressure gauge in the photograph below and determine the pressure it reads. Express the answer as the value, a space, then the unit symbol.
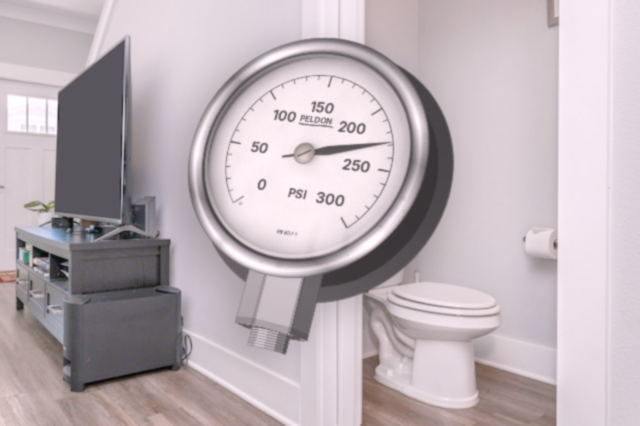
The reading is 230 psi
